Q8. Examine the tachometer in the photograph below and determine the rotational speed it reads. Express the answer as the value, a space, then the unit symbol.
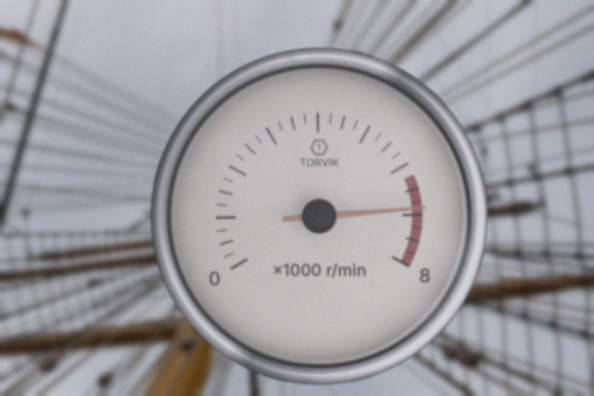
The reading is 6875 rpm
